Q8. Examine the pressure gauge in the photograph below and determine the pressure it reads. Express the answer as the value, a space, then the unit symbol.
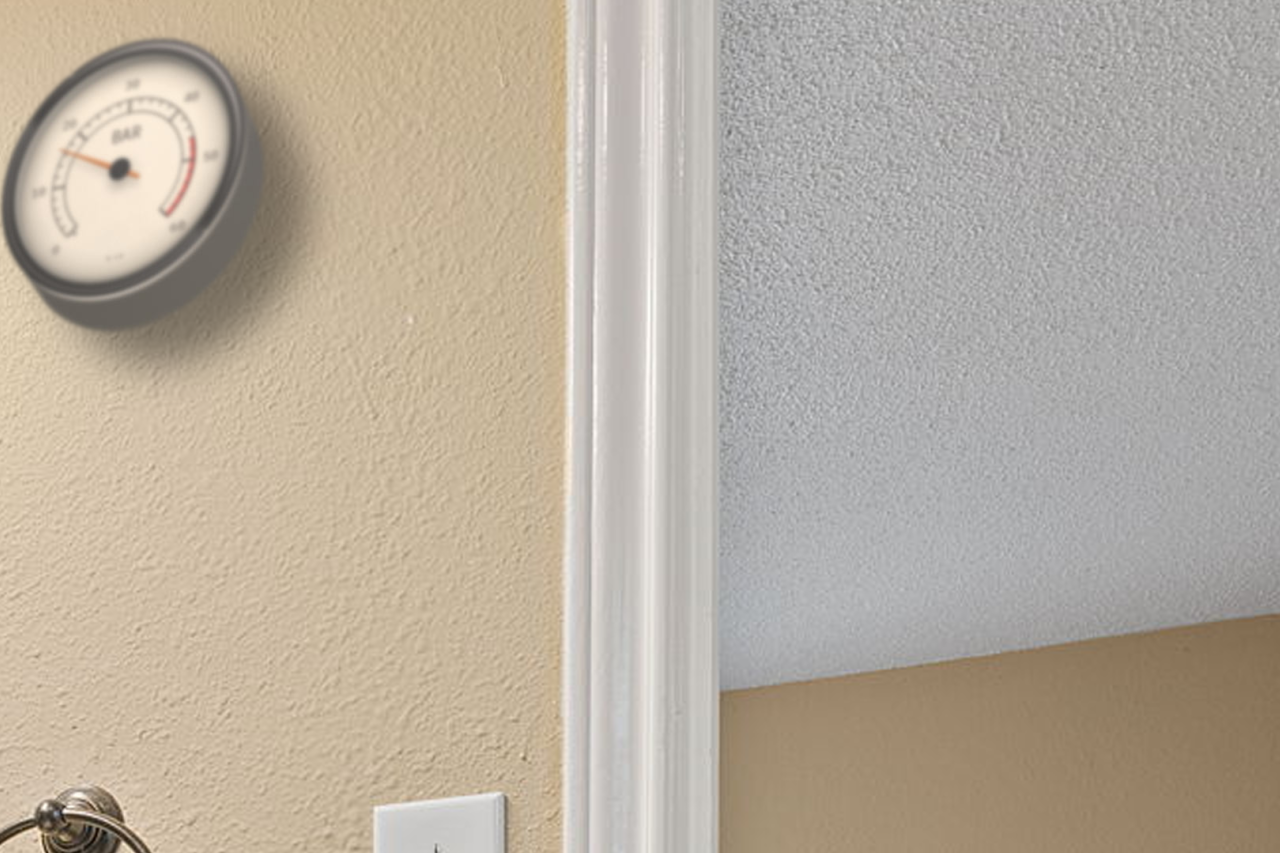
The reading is 16 bar
